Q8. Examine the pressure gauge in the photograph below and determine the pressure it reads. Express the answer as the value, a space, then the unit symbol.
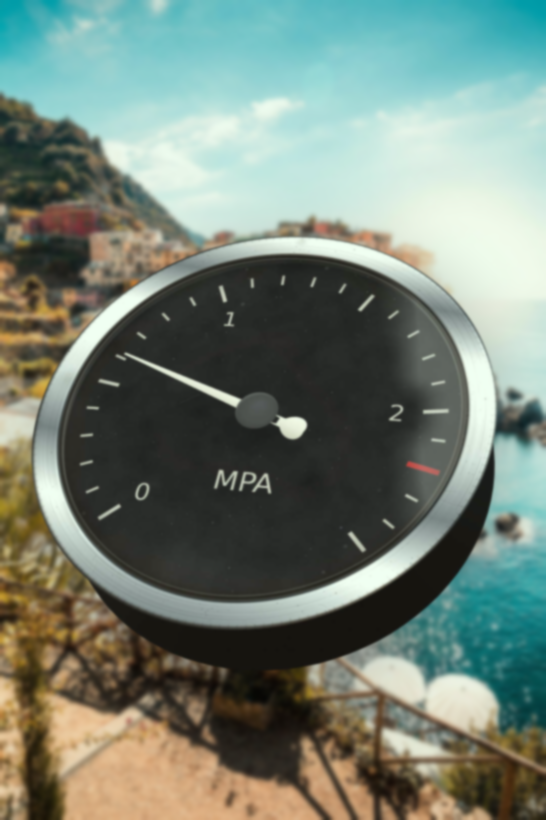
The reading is 0.6 MPa
